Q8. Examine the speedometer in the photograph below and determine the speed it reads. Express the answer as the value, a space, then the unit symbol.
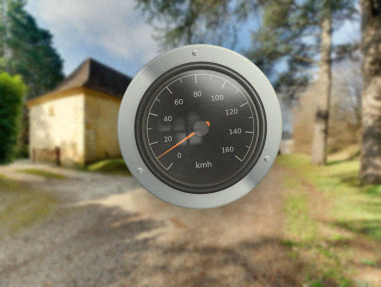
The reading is 10 km/h
